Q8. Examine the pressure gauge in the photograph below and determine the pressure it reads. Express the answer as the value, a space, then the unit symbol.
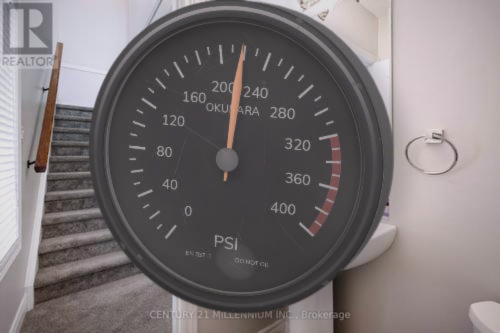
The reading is 220 psi
